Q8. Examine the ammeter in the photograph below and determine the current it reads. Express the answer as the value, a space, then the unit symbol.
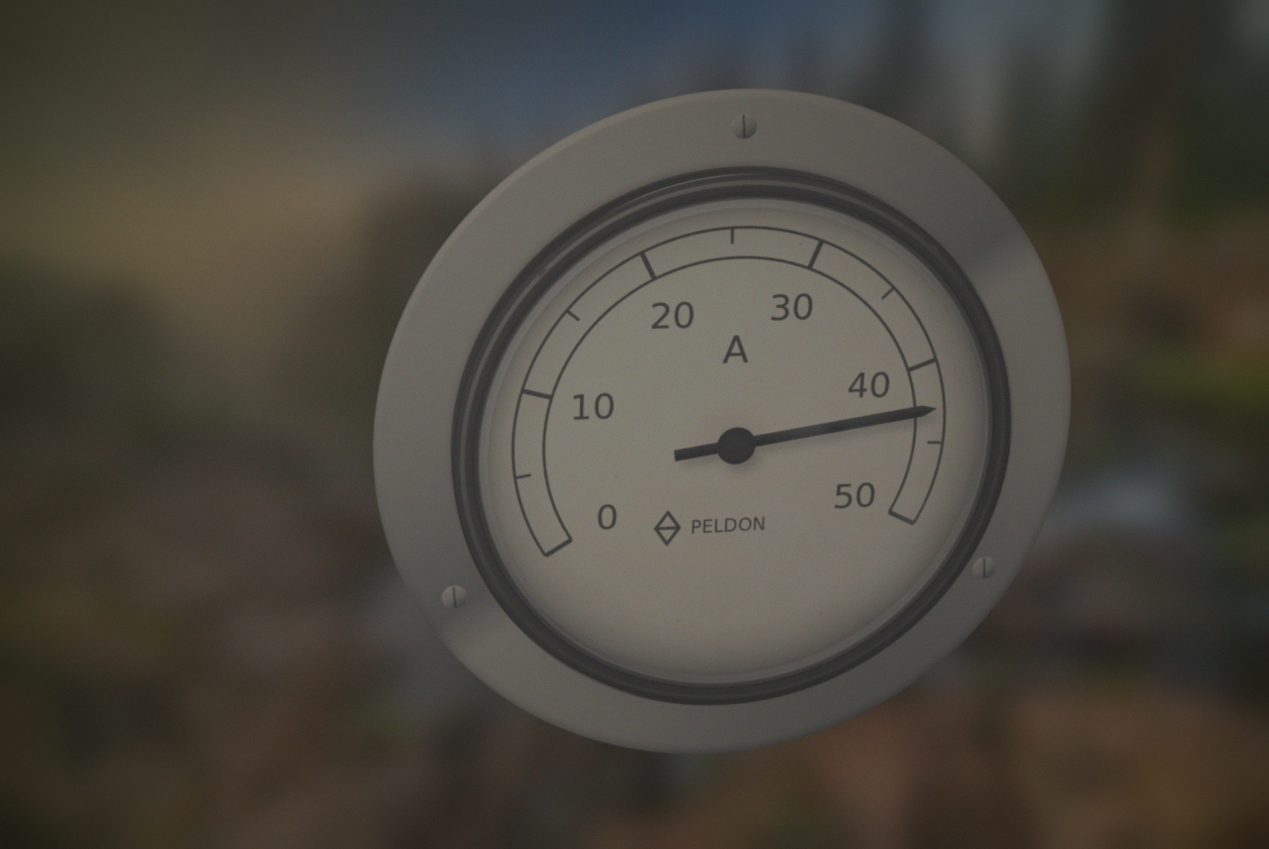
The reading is 42.5 A
